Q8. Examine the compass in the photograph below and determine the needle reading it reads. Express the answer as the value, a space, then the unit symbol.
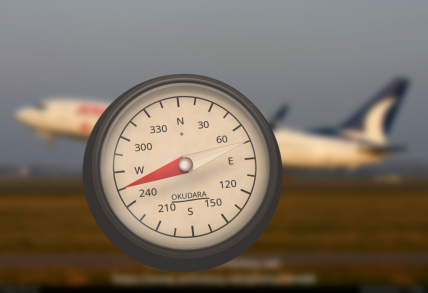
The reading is 255 °
